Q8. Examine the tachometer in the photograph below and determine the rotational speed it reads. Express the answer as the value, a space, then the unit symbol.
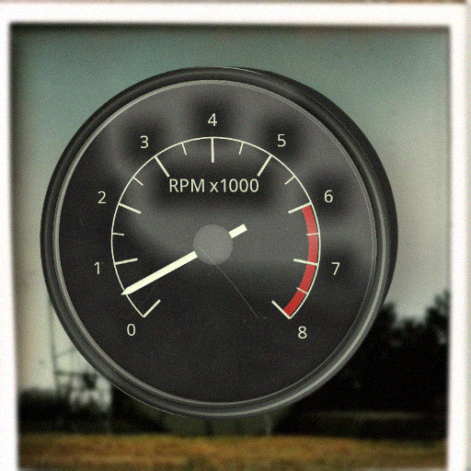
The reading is 500 rpm
